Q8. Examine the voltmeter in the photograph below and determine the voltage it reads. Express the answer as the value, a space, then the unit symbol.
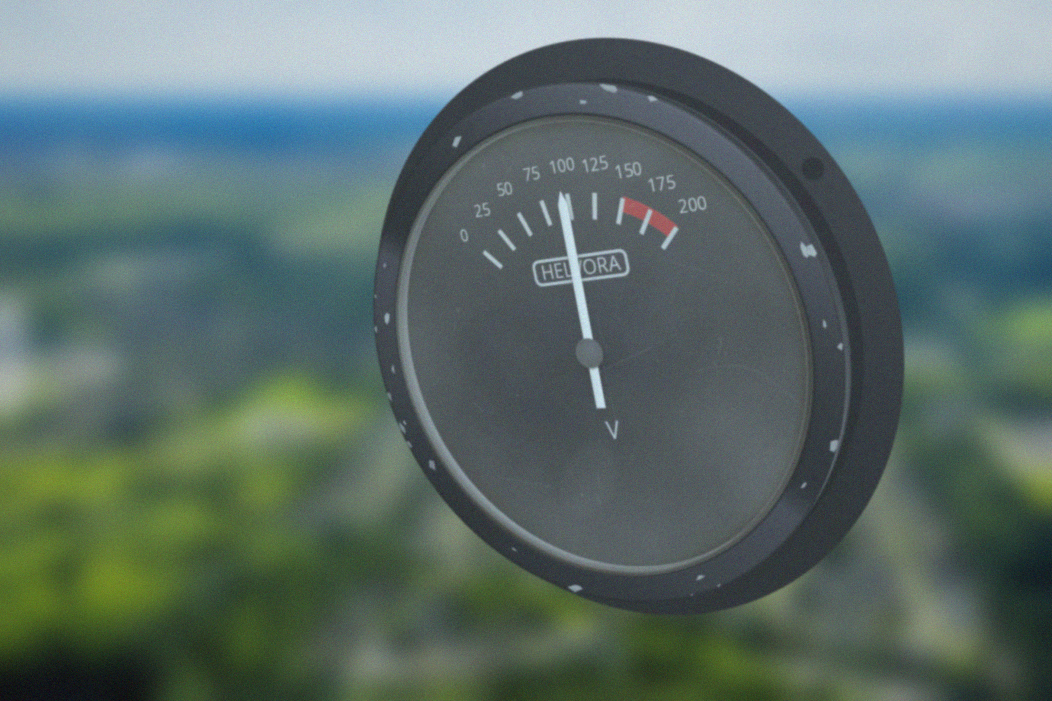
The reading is 100 V
